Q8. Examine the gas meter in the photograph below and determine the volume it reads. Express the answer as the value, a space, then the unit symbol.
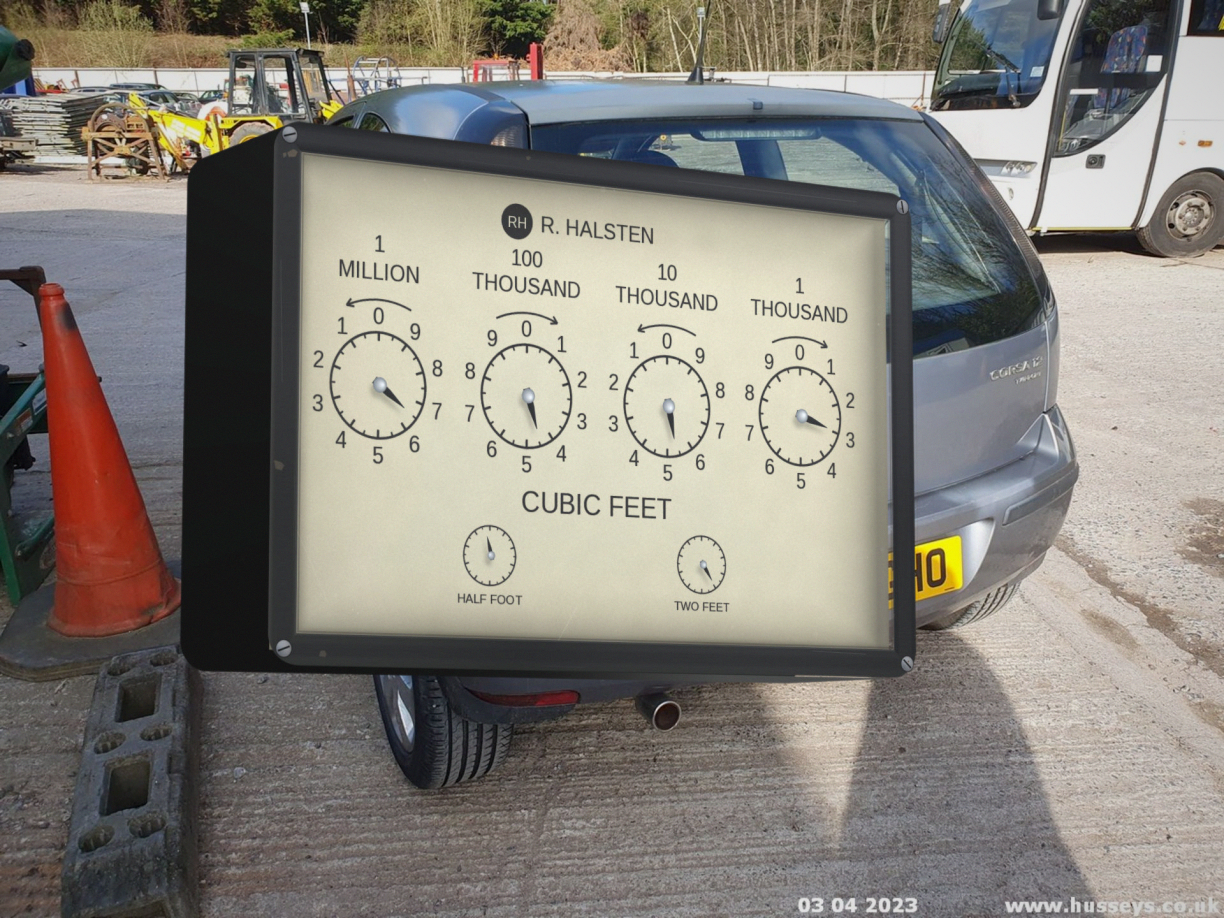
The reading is 645300 ft³
